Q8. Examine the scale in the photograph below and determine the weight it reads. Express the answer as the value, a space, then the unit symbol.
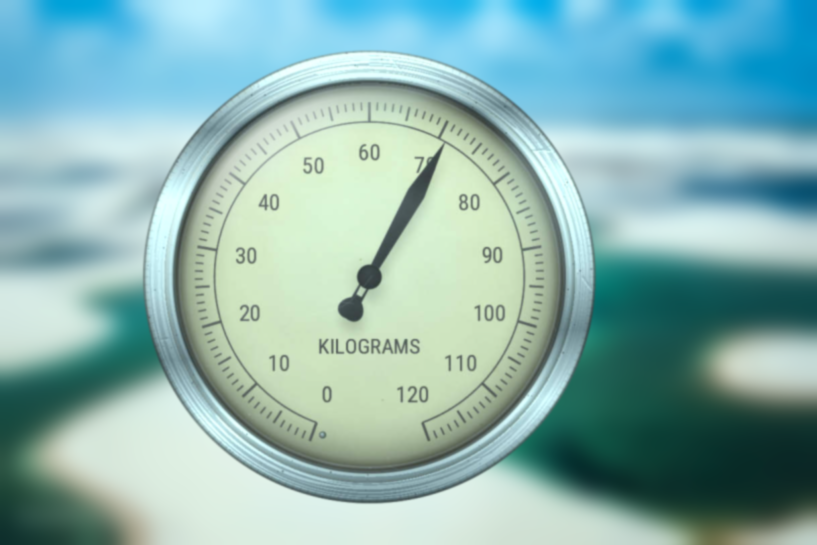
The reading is 71 kg
